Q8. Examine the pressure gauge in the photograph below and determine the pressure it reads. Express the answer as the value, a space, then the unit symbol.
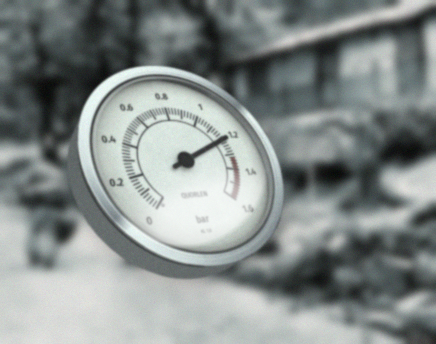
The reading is 1.2 bar
